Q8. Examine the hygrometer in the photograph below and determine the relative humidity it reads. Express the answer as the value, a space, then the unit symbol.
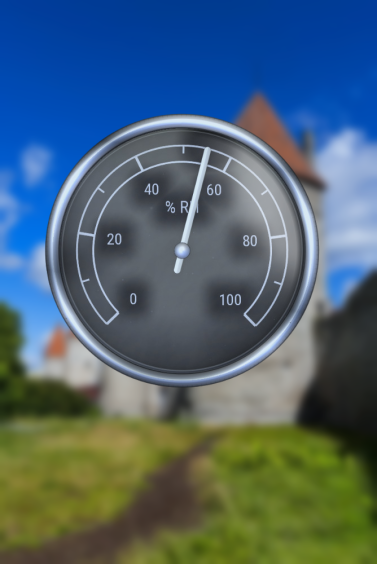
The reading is 55 %
